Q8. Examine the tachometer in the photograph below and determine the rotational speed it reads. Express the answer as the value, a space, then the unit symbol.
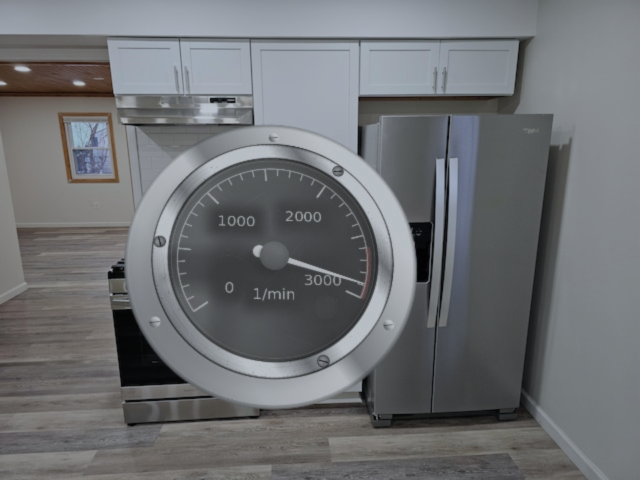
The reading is 2900 rpm
